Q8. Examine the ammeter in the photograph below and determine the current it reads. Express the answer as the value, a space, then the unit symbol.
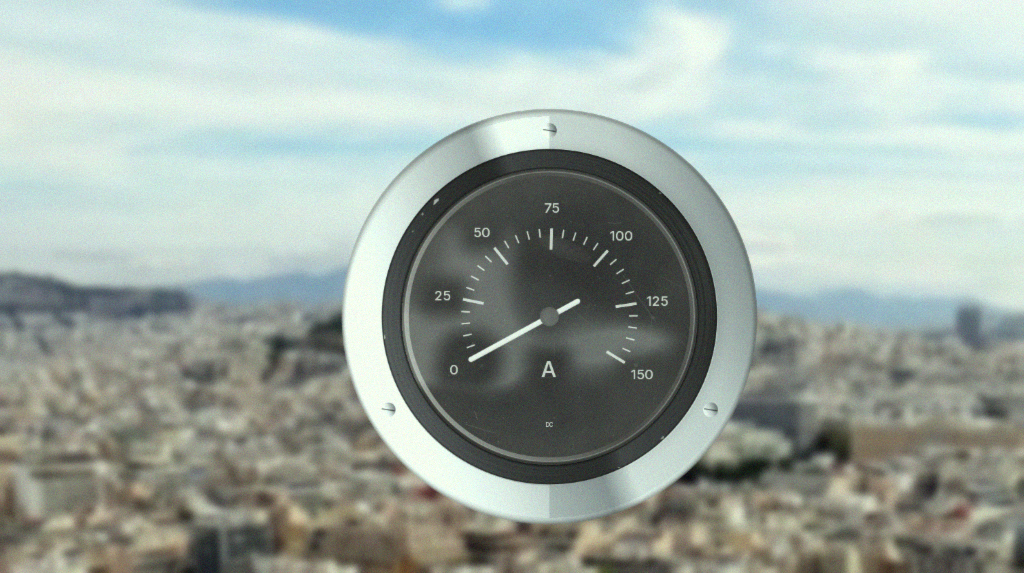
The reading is 0 A
